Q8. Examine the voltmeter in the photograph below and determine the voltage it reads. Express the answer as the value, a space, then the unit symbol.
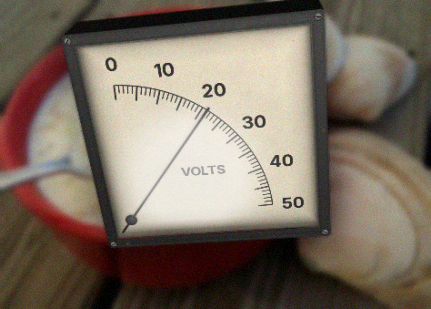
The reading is 21 V
